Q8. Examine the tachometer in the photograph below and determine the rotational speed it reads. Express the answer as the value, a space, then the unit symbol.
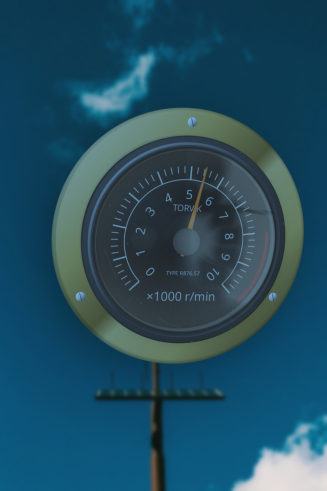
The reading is 5400 rpm
